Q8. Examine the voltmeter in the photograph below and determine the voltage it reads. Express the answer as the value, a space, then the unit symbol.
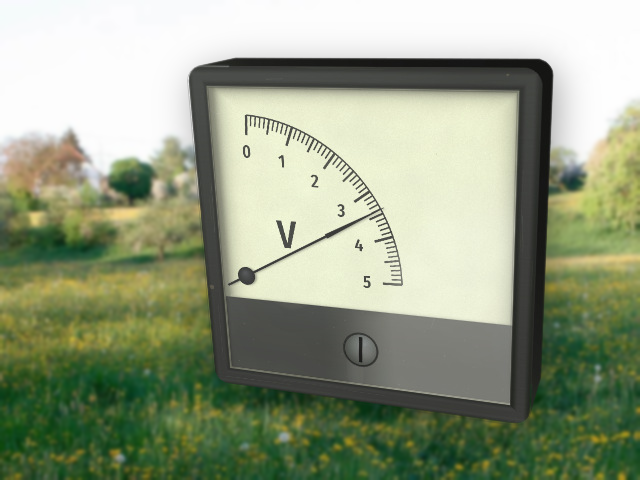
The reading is 3.4 V
